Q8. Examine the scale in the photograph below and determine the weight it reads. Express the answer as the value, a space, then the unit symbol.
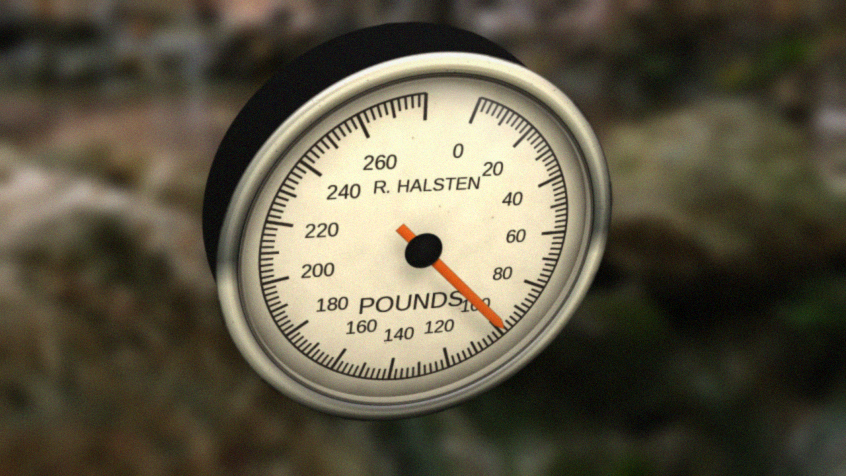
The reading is 98 lb
